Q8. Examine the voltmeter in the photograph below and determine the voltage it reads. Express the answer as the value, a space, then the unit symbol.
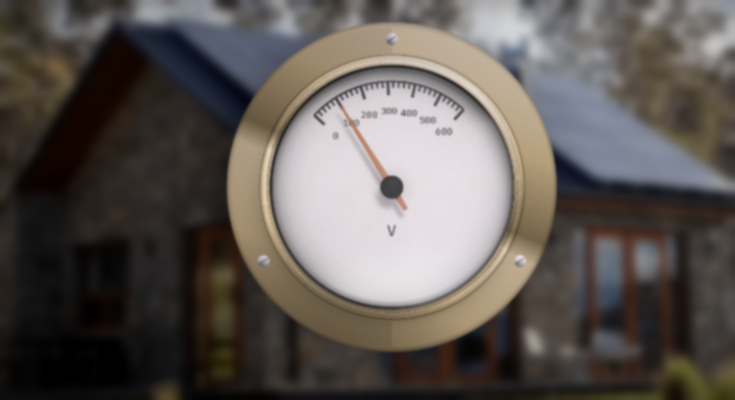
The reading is 100 V
